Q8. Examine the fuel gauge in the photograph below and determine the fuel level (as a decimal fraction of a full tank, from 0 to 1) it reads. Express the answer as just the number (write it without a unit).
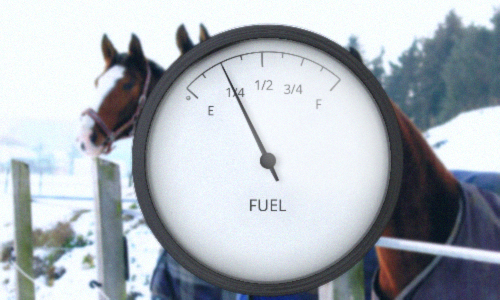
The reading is 0.25
